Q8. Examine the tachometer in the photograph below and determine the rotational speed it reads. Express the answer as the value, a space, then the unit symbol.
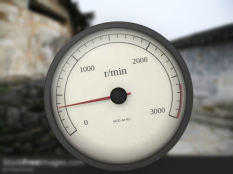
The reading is 350 rpm
